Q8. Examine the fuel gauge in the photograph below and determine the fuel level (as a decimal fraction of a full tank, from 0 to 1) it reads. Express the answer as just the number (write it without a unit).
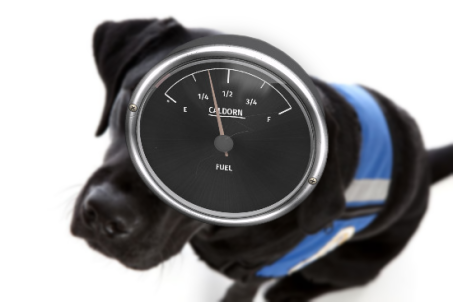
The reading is 0.375
